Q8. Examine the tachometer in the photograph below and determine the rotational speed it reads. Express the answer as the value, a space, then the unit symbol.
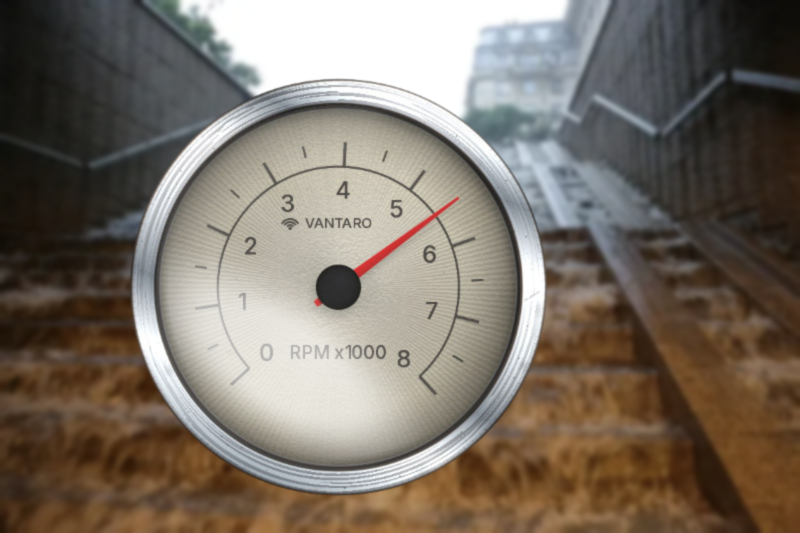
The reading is 5500 rpm
